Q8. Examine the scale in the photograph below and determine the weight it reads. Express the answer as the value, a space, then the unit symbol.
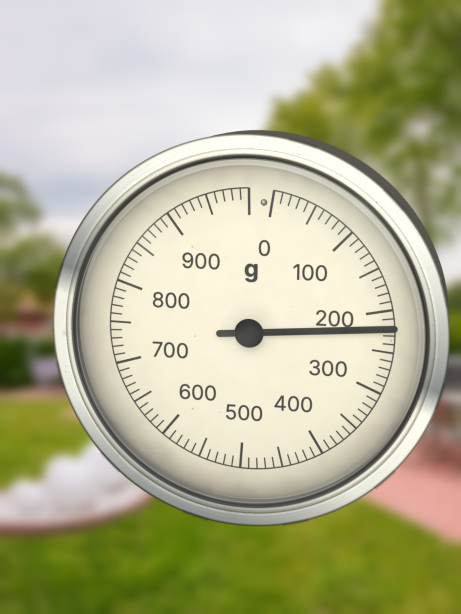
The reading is 220 g
